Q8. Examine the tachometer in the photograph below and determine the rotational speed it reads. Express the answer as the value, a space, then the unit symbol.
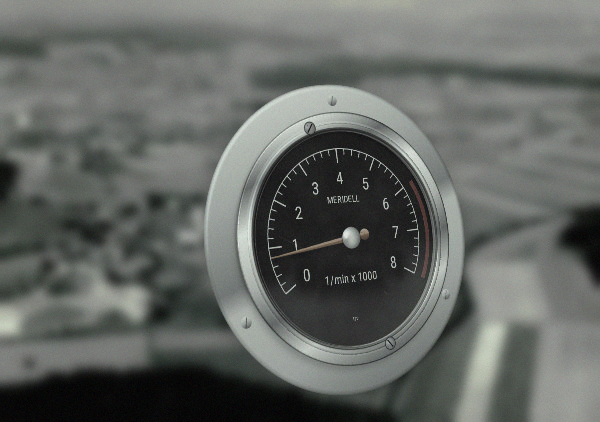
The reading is 800 rpm
